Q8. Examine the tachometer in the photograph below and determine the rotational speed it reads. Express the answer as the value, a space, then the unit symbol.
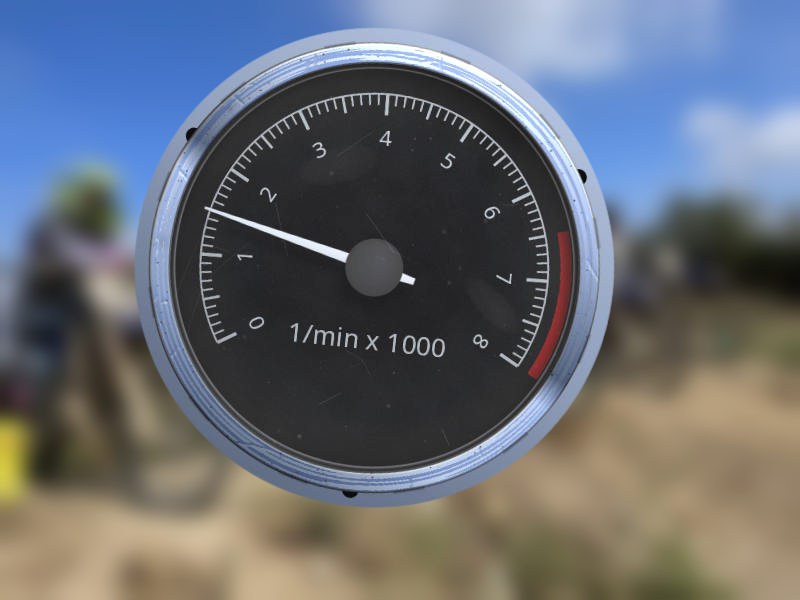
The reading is 1500 rpm
